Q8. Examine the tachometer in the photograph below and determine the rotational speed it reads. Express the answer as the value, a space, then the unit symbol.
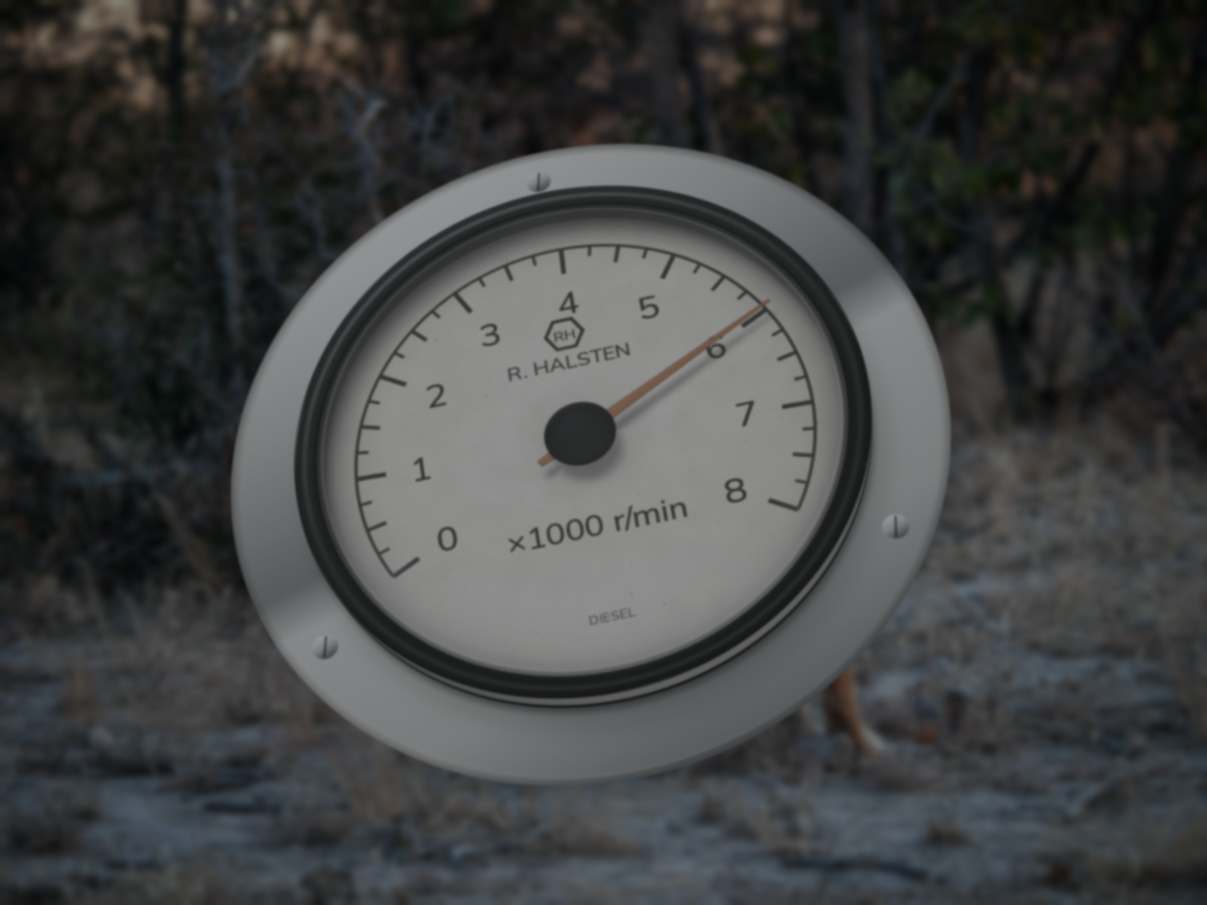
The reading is 6000 rpm
